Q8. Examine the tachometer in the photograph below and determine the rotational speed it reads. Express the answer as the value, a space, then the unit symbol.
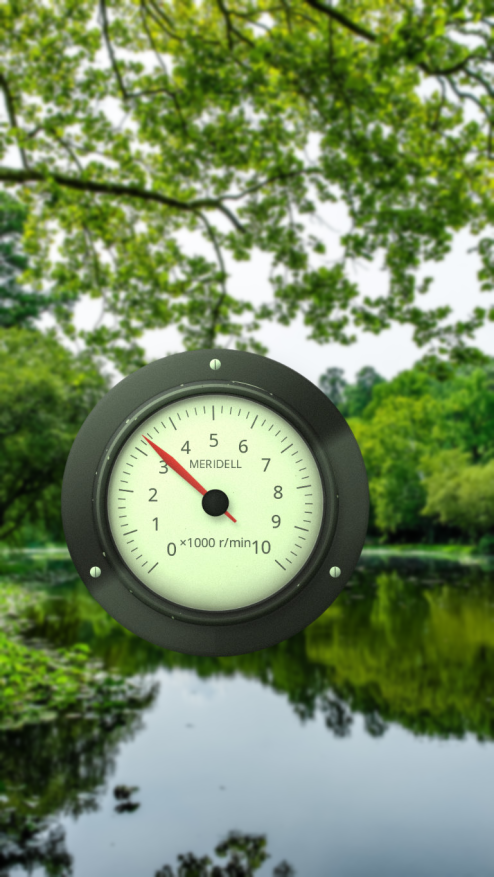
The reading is 3300 rpm
